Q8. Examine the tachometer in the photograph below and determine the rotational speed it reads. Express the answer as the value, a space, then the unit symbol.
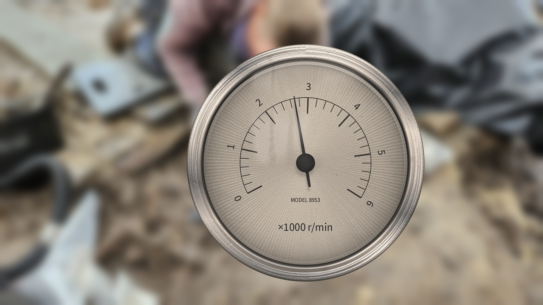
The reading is 2700 rpm
